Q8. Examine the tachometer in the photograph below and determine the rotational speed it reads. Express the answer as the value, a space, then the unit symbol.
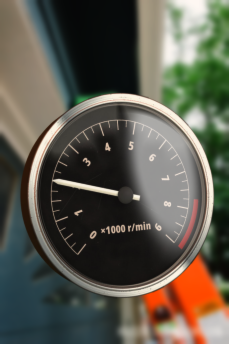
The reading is 2000 rpm
